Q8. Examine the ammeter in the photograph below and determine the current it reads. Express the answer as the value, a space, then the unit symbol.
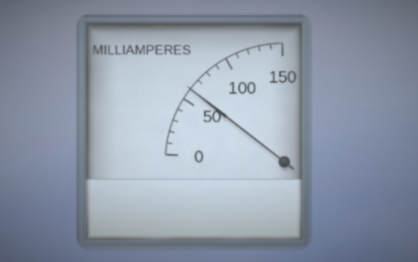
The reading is 60 mA
